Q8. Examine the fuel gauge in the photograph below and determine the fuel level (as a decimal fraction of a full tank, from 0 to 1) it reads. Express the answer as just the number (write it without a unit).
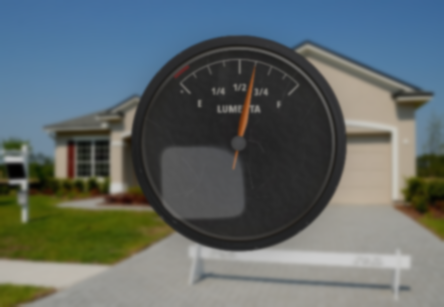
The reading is 0.625
